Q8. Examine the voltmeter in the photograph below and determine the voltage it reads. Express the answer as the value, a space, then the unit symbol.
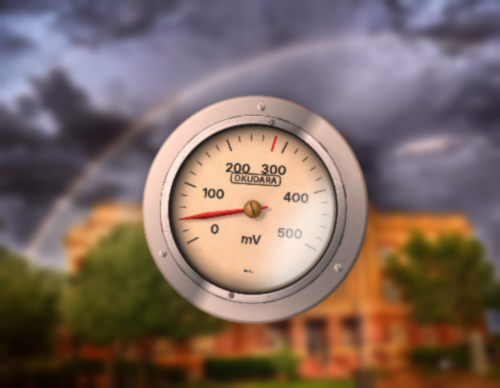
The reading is 40 mV
